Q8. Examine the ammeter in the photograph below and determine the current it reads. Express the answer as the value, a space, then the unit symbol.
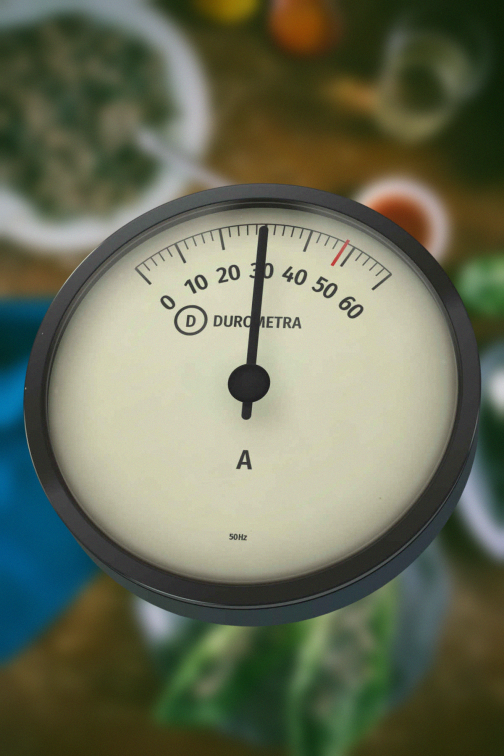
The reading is 30 A
